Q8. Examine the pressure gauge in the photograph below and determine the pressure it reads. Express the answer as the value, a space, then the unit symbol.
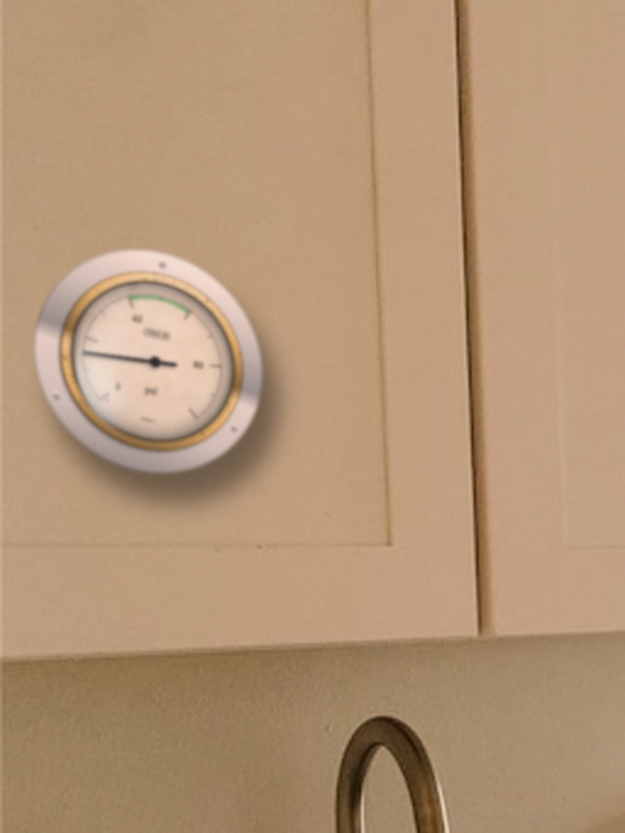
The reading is 15 psi
